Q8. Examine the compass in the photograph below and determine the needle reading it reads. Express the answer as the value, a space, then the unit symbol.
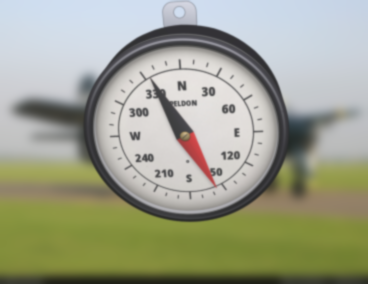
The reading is 155 °
